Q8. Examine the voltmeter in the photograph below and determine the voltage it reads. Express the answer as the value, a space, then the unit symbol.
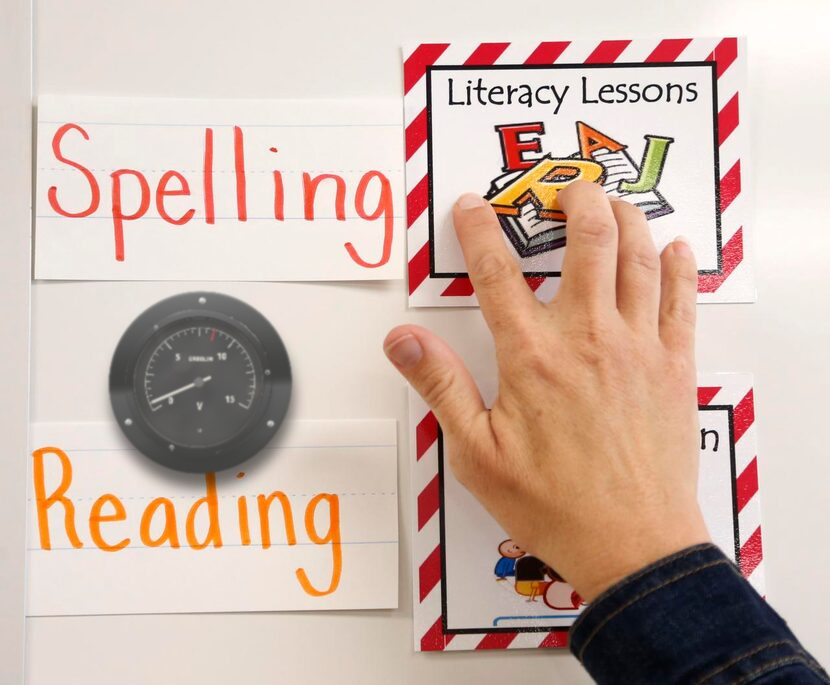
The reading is 0.5 V
